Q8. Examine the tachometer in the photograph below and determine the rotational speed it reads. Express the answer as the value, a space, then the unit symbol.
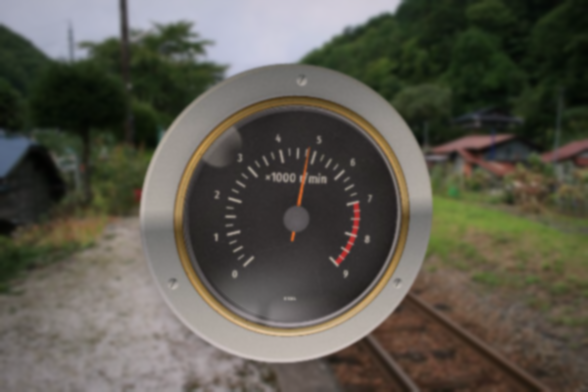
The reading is 4750 rpm
